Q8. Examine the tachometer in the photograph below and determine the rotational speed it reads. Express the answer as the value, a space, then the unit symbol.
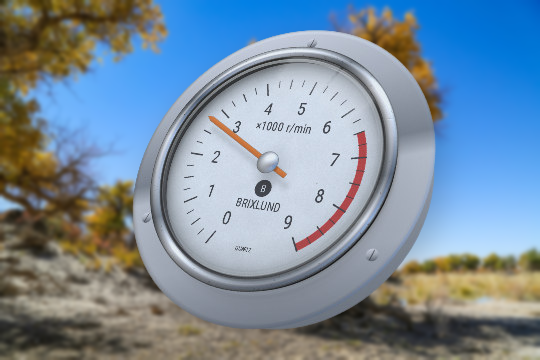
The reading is 2750 rpm
